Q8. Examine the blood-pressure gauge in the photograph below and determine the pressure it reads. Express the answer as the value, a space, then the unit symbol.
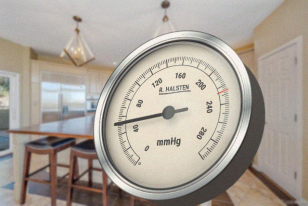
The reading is 50 mmHg
